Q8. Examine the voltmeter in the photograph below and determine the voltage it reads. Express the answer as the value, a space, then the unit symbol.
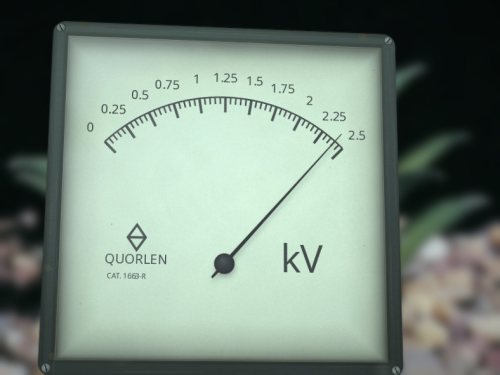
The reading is 2.4 kV
